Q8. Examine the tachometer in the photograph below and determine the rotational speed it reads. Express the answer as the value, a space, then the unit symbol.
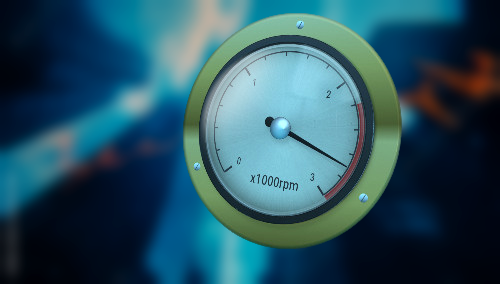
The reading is 2700 rpm
